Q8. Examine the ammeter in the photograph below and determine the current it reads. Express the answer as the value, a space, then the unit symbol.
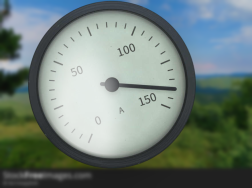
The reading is 140 A
